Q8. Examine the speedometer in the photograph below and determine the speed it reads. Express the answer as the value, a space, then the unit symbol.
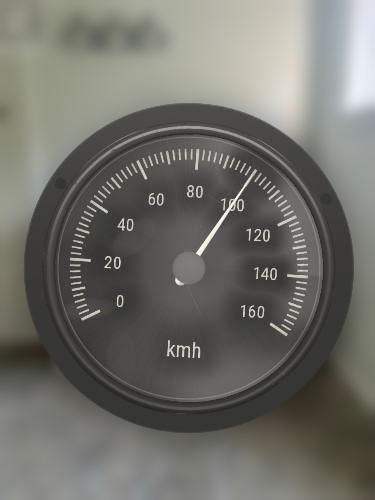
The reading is 100 km/h
